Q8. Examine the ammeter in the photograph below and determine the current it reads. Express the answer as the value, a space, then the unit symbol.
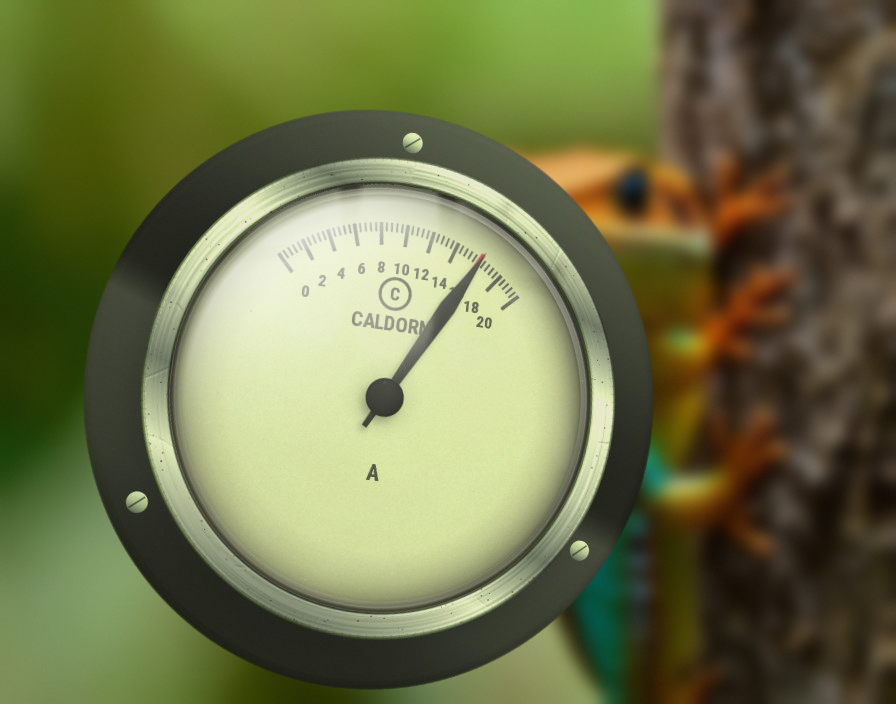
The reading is 16 A
